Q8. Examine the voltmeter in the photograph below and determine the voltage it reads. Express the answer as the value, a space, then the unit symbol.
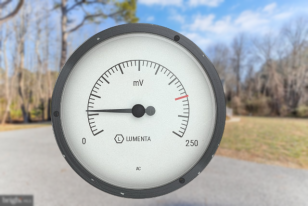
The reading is 30 mV
